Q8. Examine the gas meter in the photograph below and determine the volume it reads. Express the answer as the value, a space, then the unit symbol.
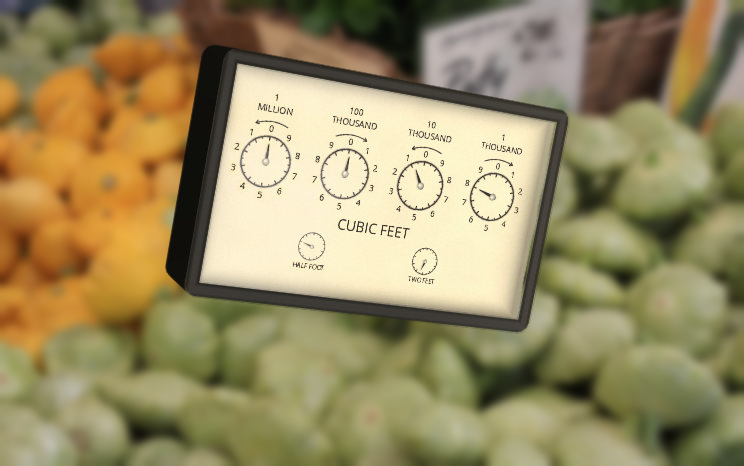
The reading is 800 ft³
